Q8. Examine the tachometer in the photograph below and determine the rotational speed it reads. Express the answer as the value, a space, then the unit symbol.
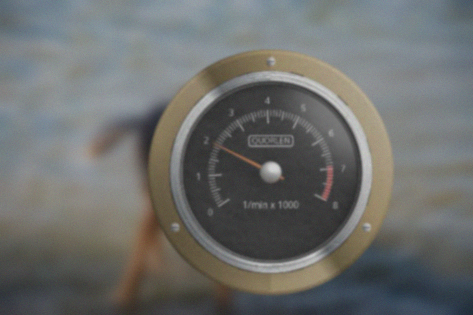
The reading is 2000 rpm
